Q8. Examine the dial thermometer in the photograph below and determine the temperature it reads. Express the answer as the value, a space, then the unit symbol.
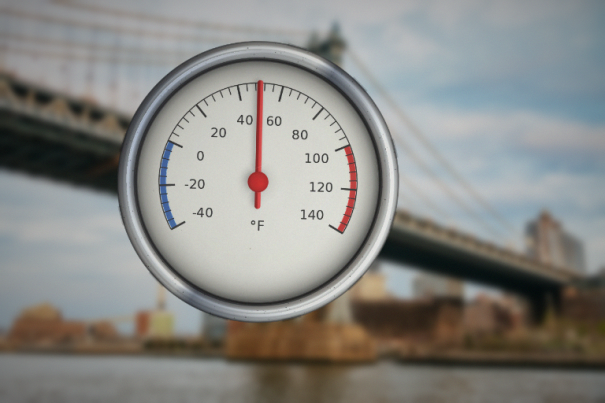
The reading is 50 °F
